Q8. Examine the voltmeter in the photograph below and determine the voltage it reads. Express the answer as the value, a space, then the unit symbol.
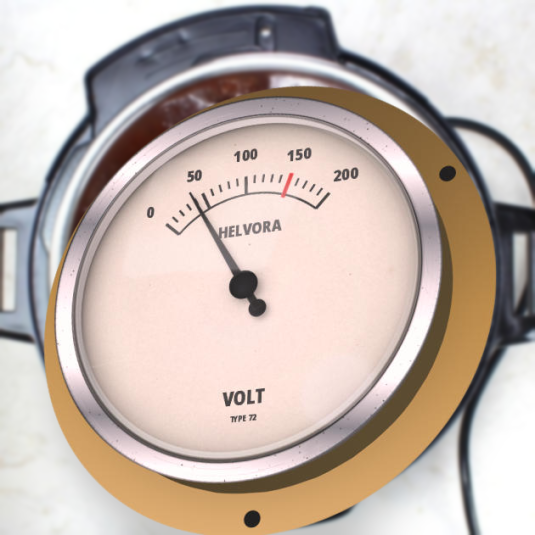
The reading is 40 V
